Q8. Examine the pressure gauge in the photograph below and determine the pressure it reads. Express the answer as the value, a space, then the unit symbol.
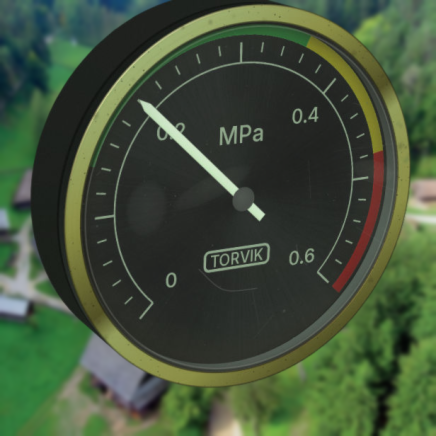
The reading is 0.2 MPa
